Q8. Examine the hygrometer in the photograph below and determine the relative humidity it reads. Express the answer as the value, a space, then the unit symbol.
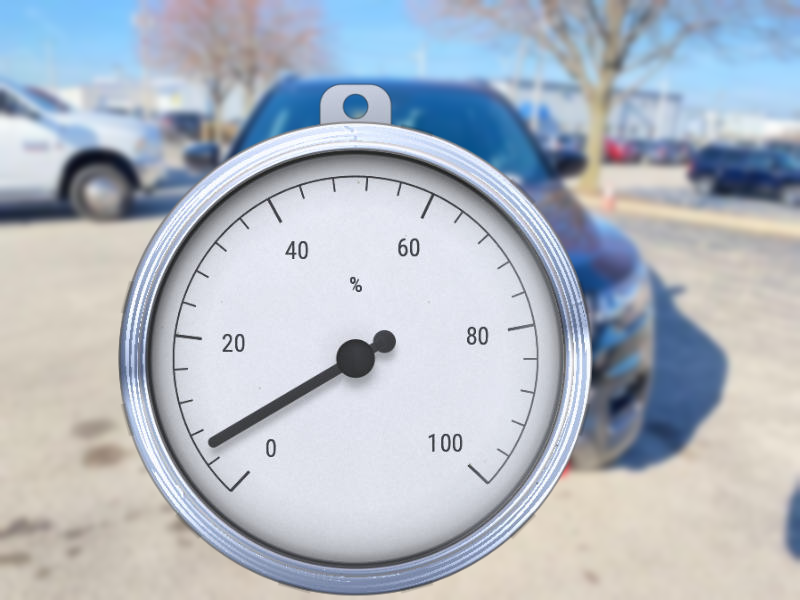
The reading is 6 %
